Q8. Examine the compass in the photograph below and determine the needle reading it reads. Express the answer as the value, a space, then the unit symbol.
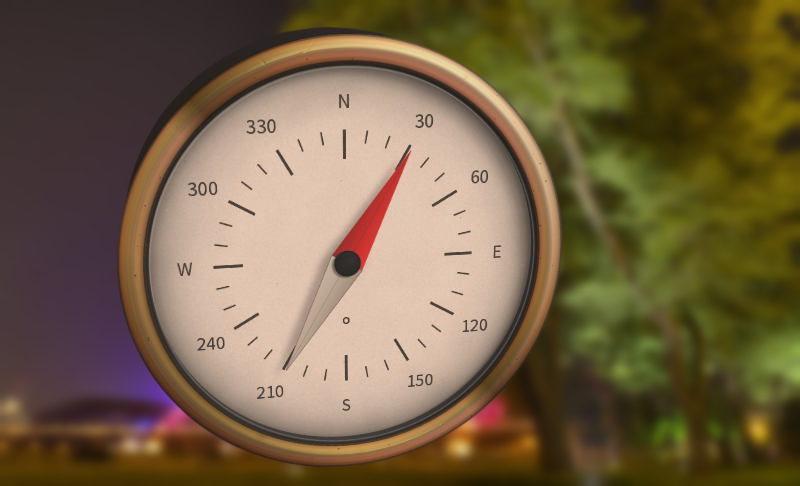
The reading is 30 °
